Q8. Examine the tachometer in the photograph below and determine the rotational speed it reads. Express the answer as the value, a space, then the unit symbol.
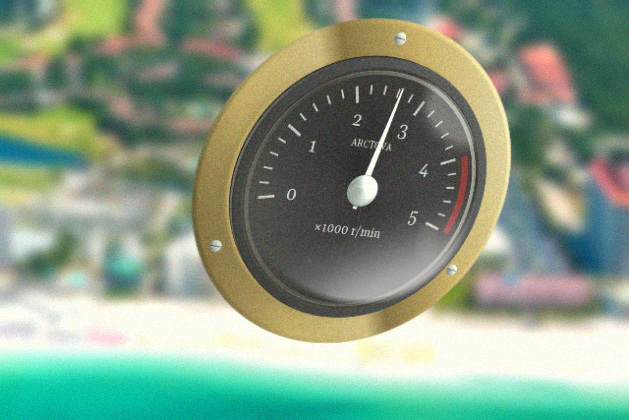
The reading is 2600 rpm
